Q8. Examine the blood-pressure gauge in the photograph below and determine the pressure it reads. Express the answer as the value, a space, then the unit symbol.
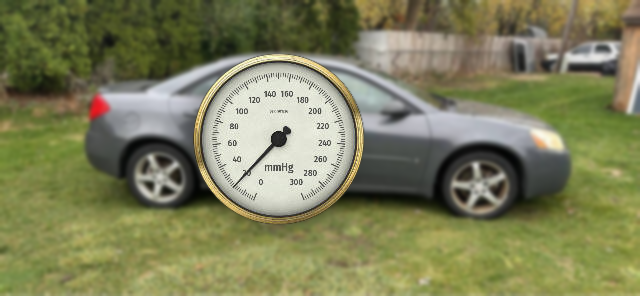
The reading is 20 mmHg
